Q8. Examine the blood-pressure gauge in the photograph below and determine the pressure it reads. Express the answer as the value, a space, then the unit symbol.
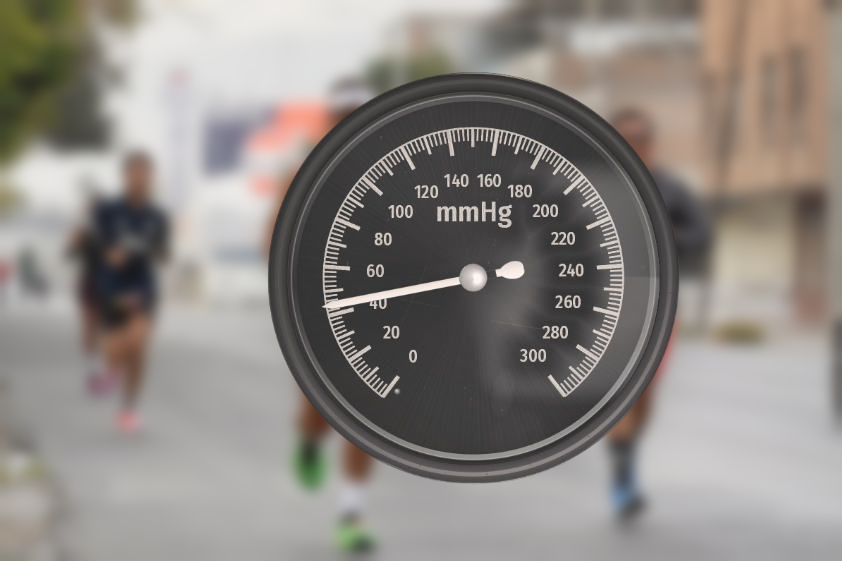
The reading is 44 mmHg
